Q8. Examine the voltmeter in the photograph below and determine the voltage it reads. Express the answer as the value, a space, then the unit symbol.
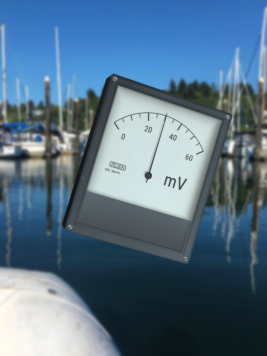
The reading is 30 mV
